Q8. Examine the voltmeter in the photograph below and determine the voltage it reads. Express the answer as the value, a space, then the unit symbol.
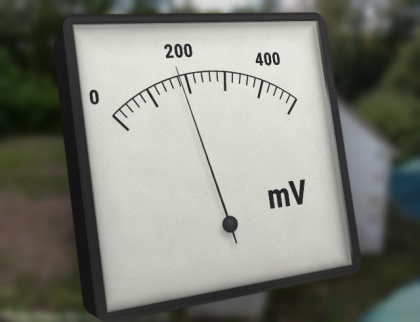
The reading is 180 mV
